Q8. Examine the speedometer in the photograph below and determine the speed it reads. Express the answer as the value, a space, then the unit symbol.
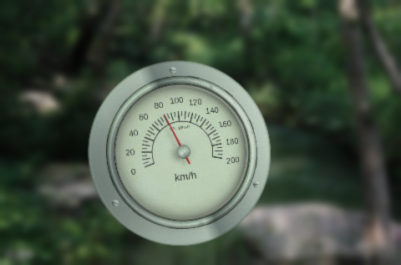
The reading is 80 km/h
